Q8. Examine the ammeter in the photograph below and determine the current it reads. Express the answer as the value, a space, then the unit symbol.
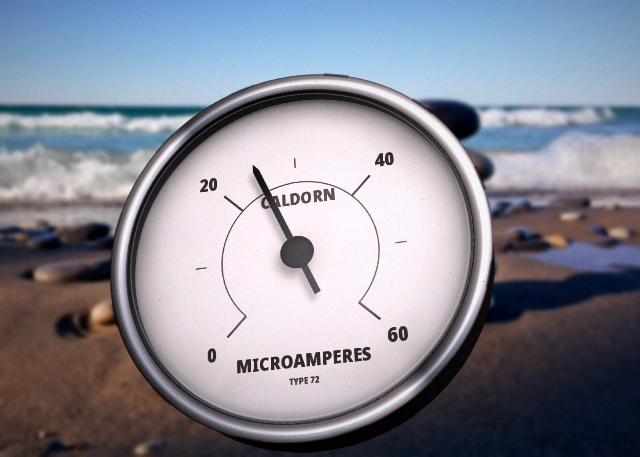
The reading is 25 µA
